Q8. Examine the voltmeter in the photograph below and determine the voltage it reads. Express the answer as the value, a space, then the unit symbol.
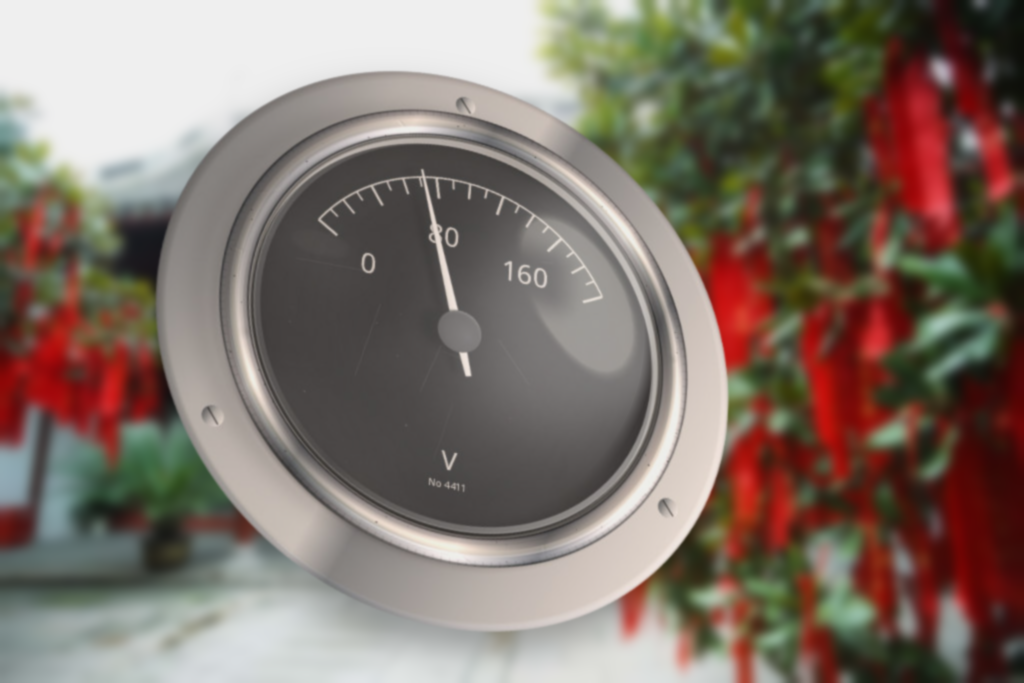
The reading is 70 V
